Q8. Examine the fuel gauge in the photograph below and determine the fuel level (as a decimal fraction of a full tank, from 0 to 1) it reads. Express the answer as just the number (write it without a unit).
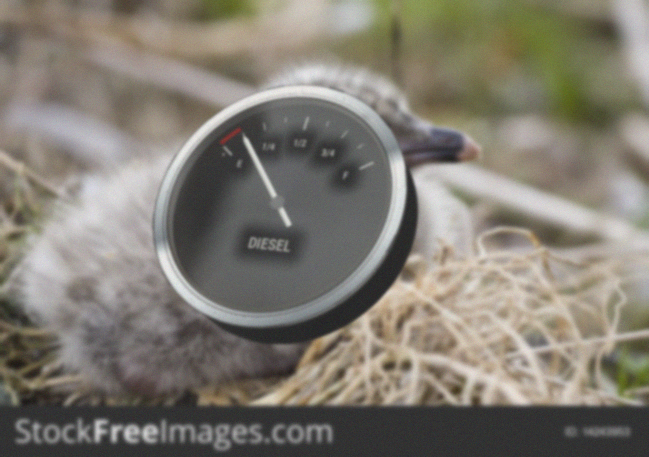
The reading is 0.125
